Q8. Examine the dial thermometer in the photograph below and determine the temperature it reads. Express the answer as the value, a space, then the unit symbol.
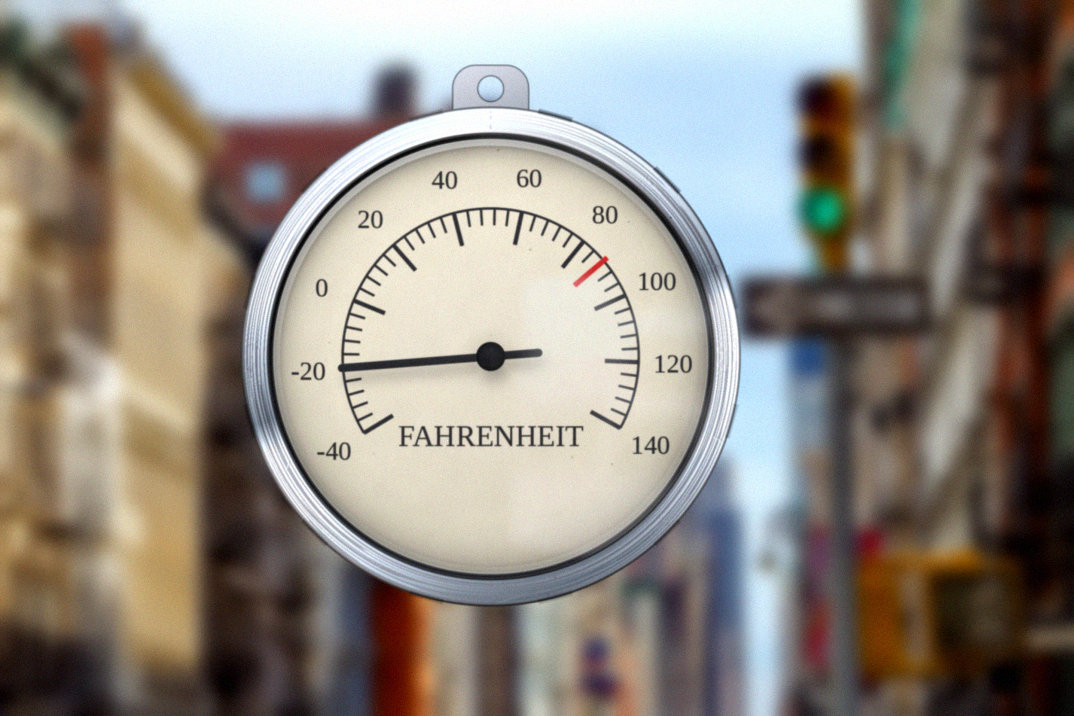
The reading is -20 °F
